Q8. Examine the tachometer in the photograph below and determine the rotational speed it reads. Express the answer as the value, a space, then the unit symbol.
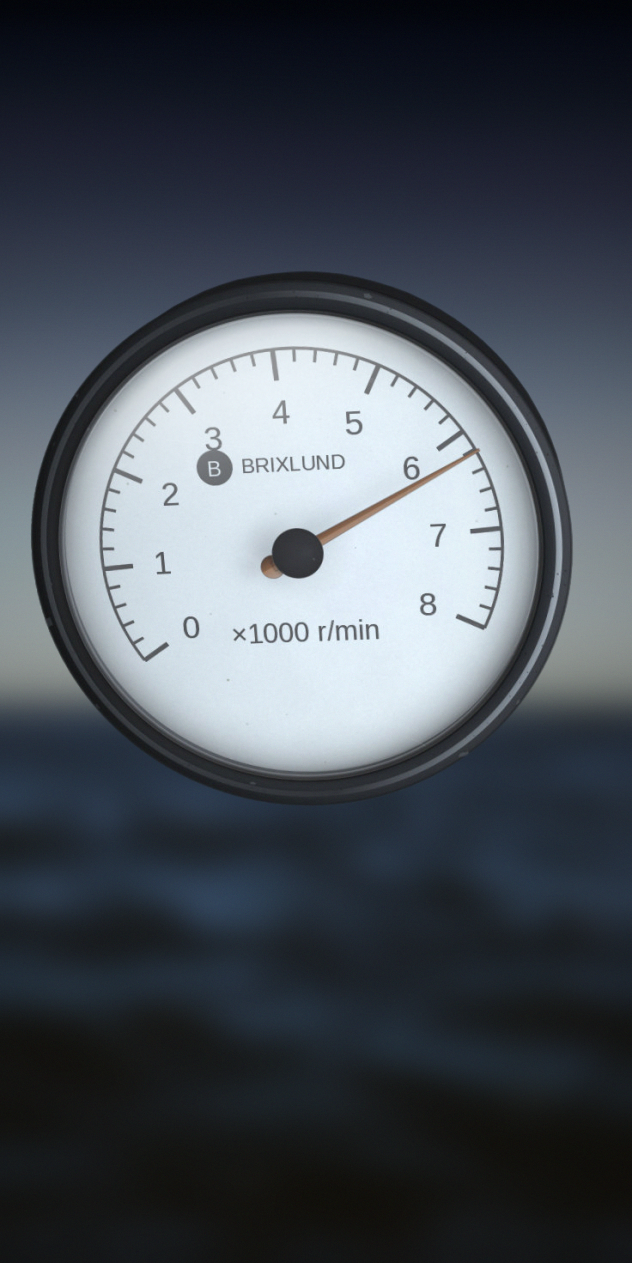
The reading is 6200 rpm
